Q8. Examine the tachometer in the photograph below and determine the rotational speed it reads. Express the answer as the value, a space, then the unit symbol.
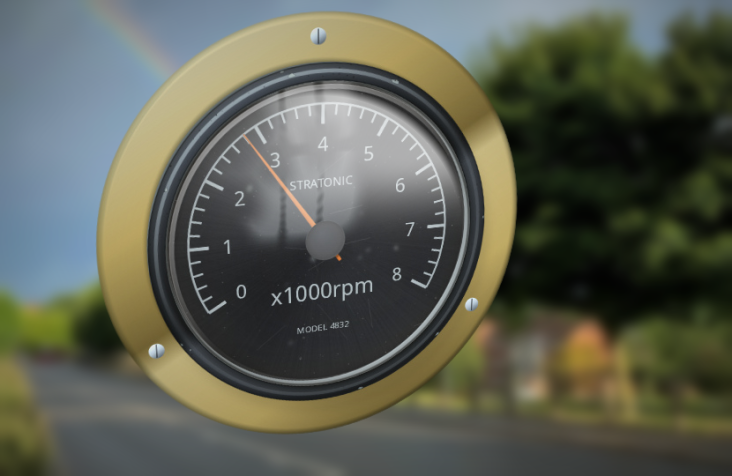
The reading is 2800 rpm
